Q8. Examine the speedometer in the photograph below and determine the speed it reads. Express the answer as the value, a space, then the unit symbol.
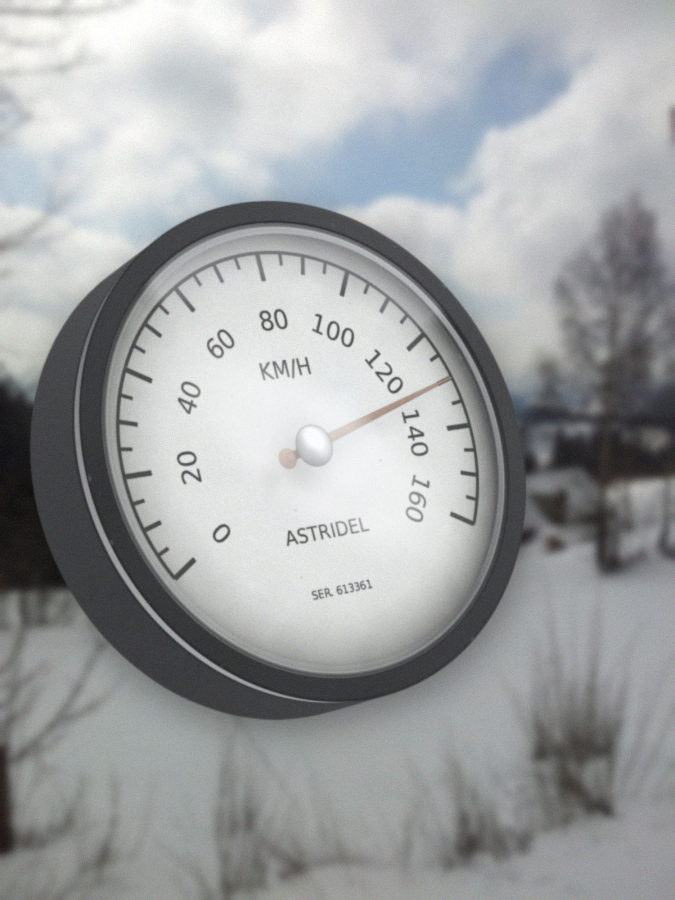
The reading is 130 km/h
